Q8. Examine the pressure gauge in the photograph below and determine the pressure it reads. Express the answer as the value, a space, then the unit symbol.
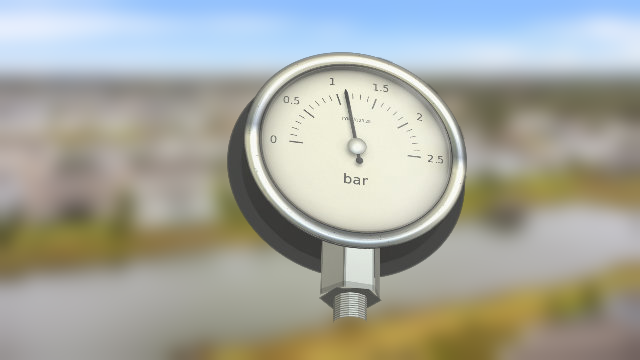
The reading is 1.1 bar
